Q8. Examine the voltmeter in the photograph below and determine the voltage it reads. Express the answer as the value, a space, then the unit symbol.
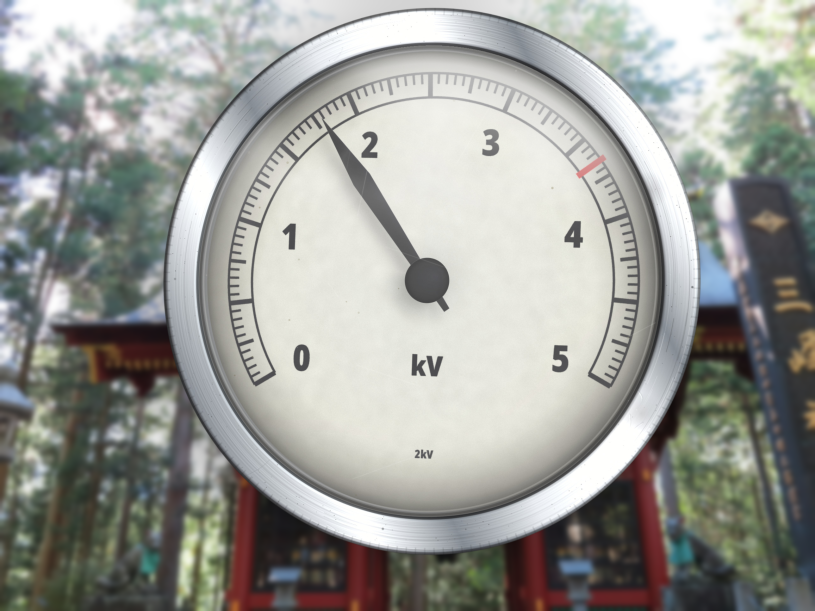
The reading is 1.8 kV
